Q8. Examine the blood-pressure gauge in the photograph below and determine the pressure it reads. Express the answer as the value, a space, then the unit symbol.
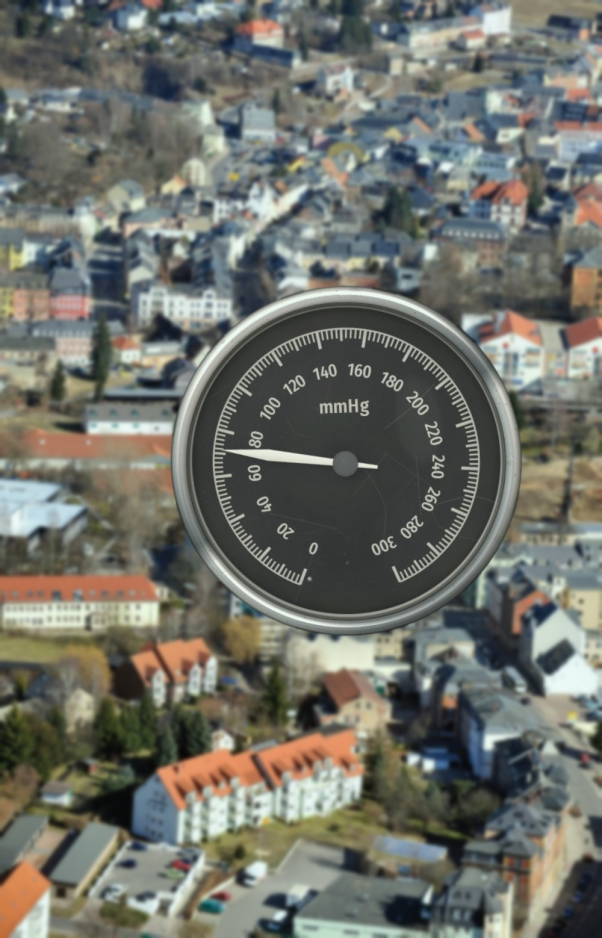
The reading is 72 mmHg
